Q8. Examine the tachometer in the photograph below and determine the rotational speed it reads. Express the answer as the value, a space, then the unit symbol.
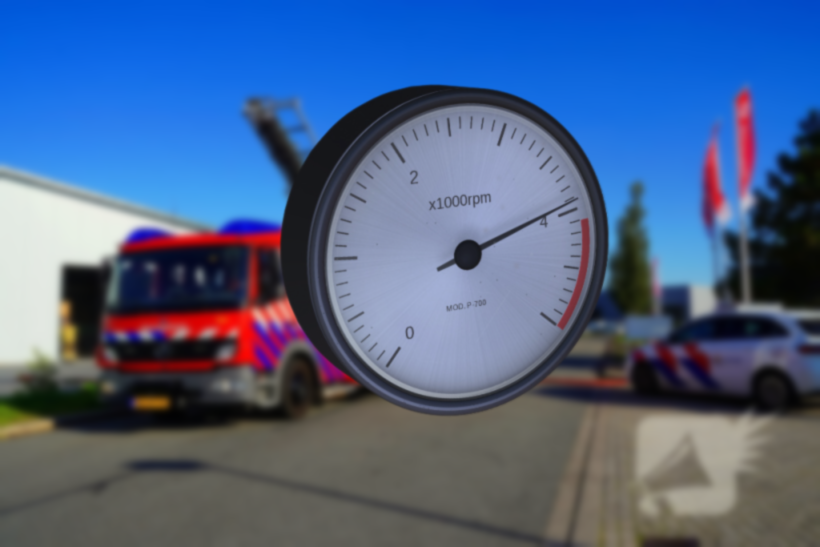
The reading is 3900 rpm
